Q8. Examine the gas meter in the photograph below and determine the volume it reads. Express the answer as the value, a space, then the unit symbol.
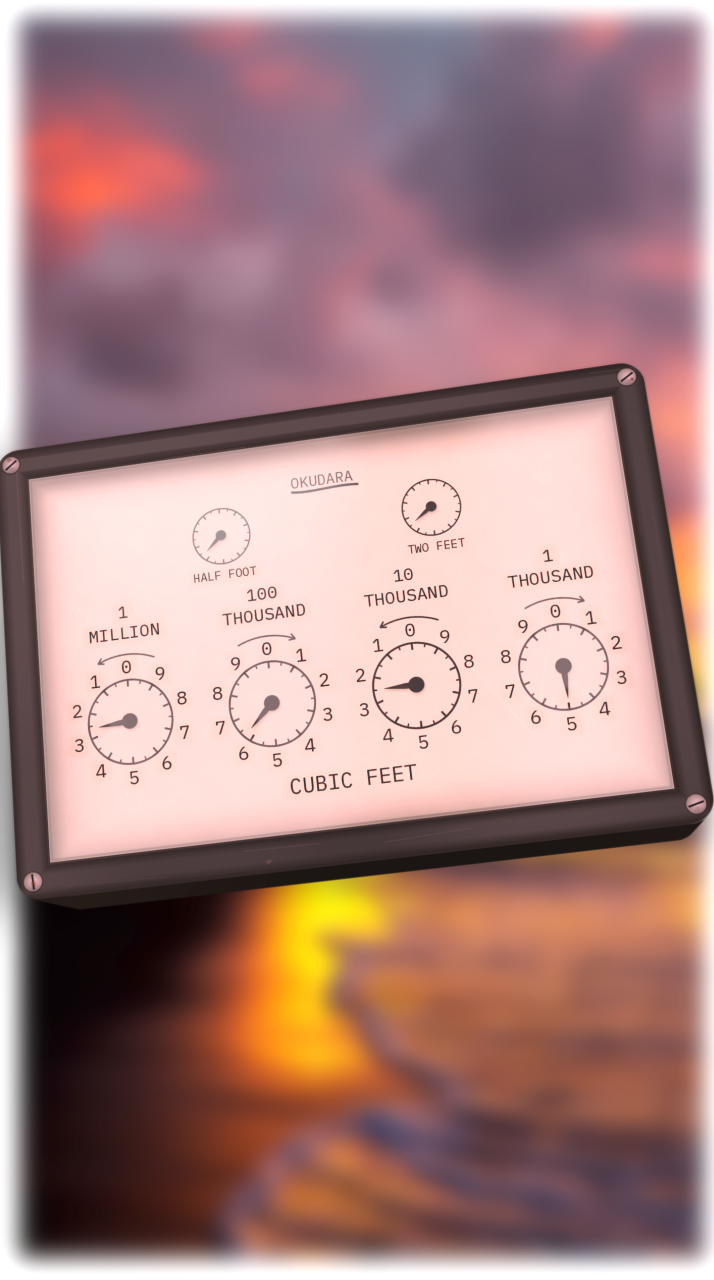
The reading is 262500 ft³
